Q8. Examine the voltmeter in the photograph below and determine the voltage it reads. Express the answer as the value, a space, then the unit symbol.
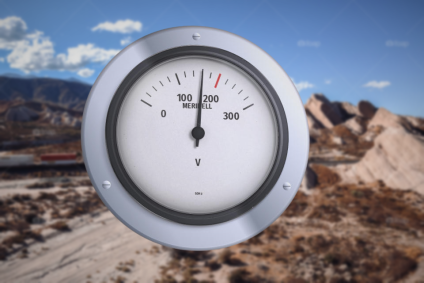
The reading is 160 V
